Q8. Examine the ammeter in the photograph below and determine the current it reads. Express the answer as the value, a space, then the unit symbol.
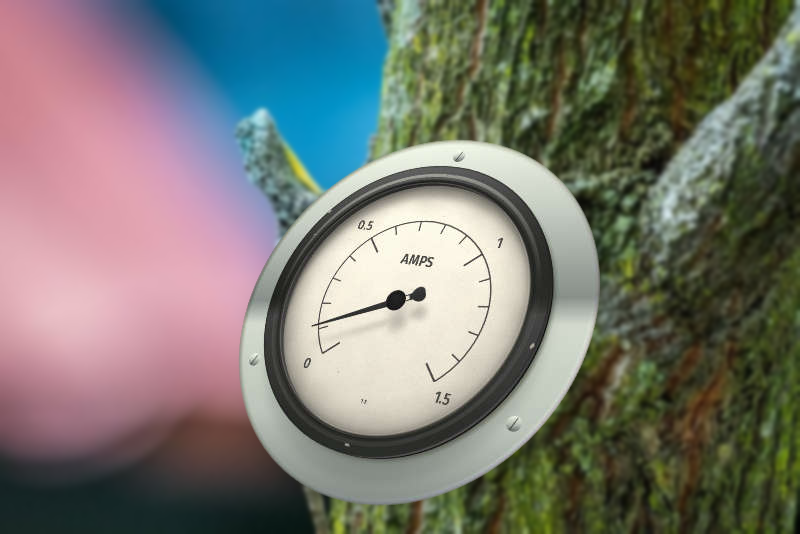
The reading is 0.1 A
